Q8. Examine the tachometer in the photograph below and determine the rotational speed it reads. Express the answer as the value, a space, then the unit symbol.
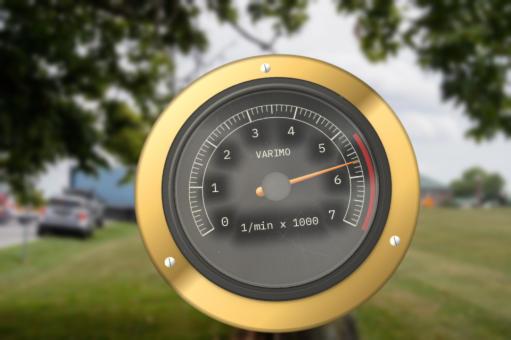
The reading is 5700 rpm
